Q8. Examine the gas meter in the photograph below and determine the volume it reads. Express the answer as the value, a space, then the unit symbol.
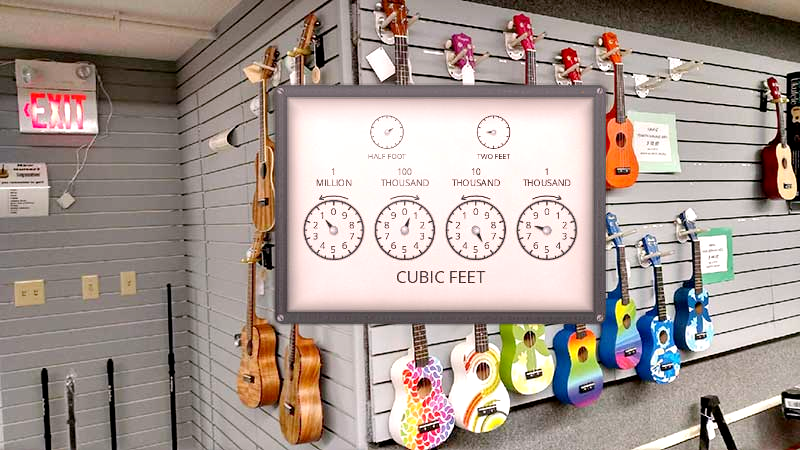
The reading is 105800 ft³
